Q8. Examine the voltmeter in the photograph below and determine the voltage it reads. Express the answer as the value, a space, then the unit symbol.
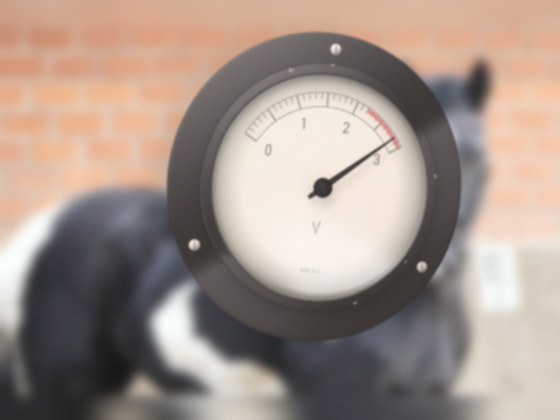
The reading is 2.8 V
